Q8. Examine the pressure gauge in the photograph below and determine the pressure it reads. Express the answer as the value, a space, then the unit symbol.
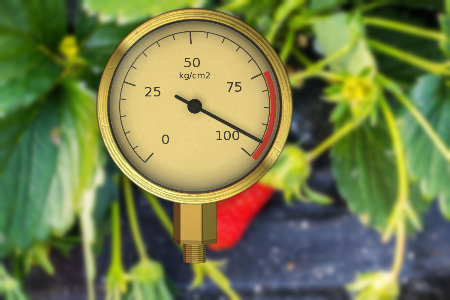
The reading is 95 kg/cm²
